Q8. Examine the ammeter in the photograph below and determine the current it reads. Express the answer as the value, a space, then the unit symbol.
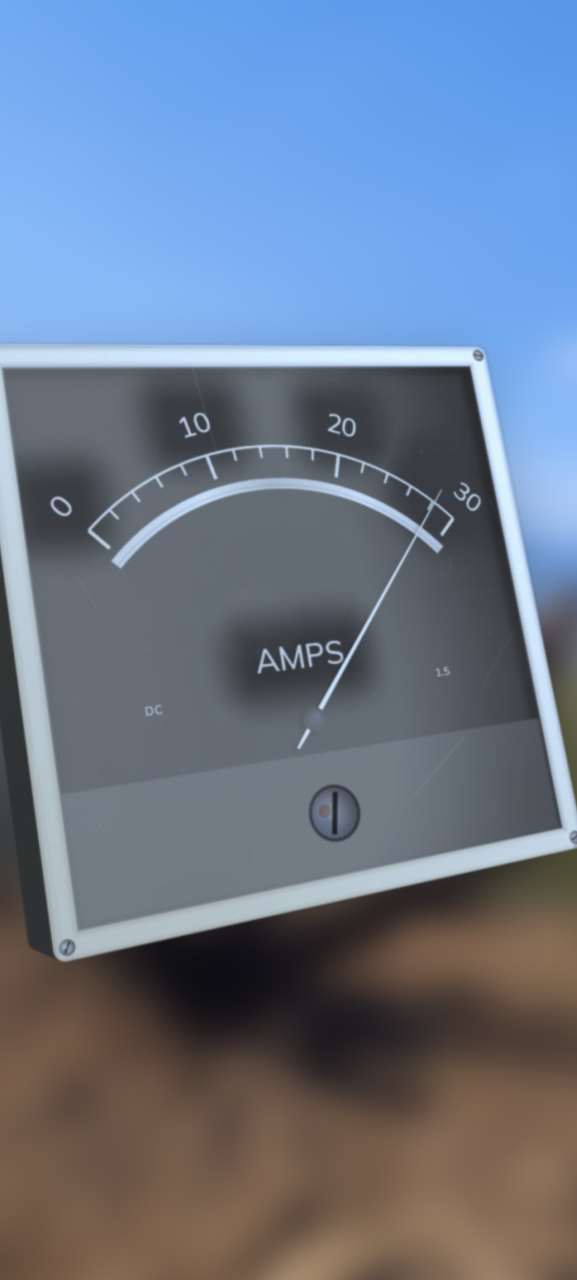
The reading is 28 A
